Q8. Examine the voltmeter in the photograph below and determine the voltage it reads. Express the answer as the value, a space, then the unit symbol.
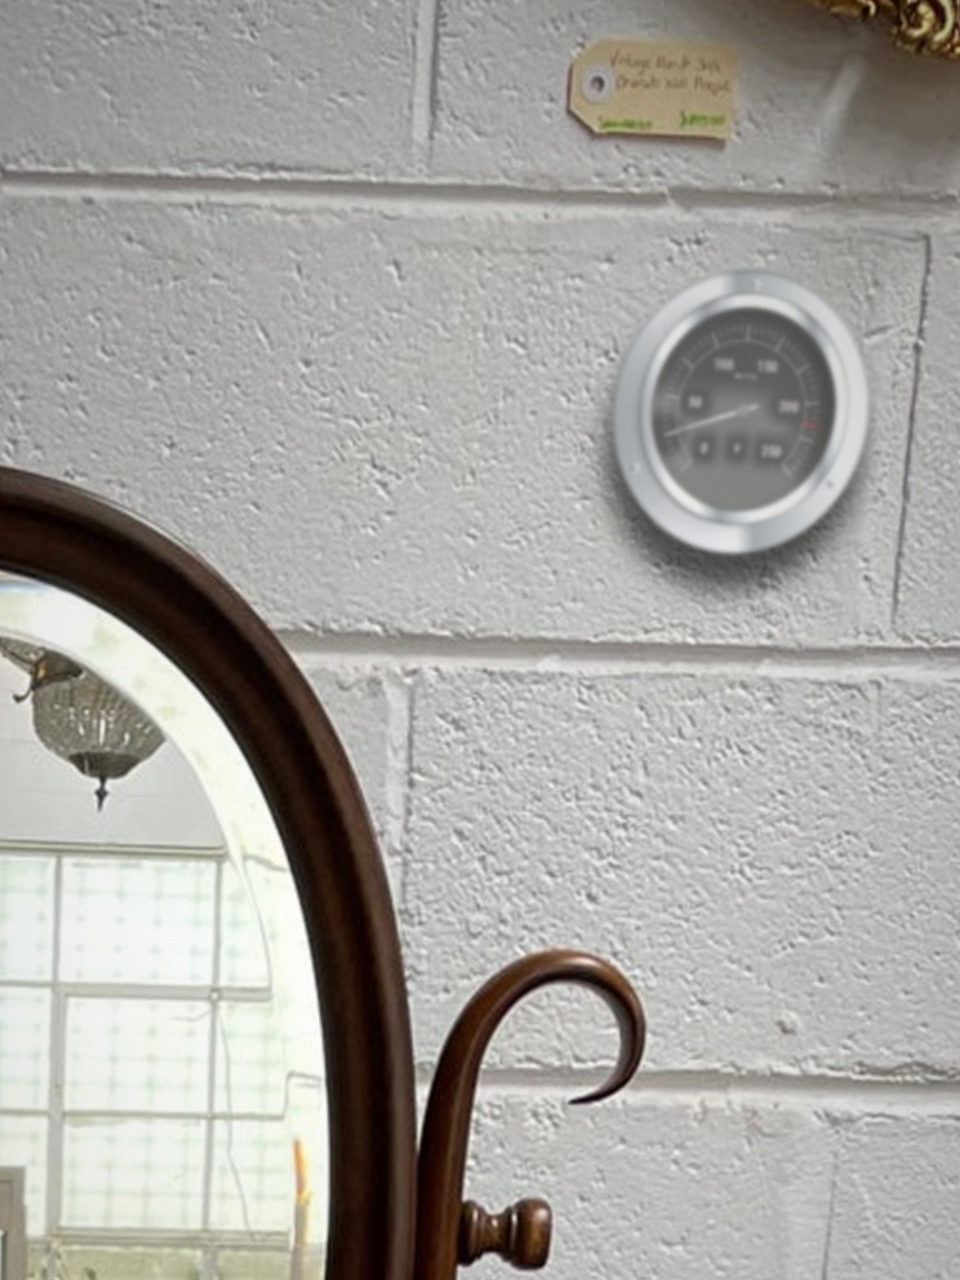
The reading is 25 V
